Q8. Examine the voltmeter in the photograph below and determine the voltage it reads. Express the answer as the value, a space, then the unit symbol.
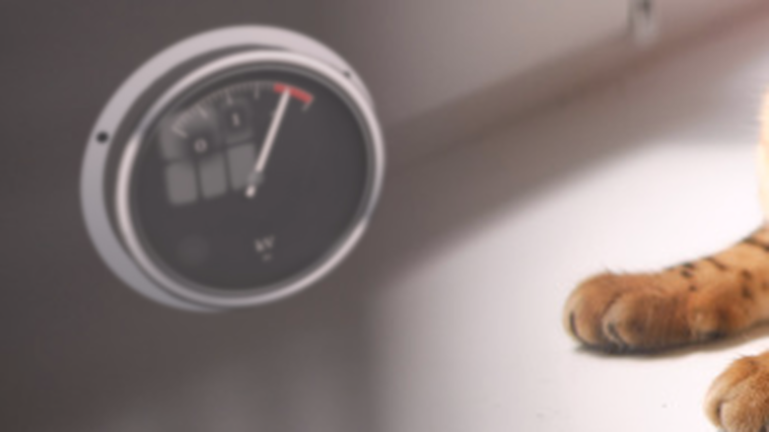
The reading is 2 kV
